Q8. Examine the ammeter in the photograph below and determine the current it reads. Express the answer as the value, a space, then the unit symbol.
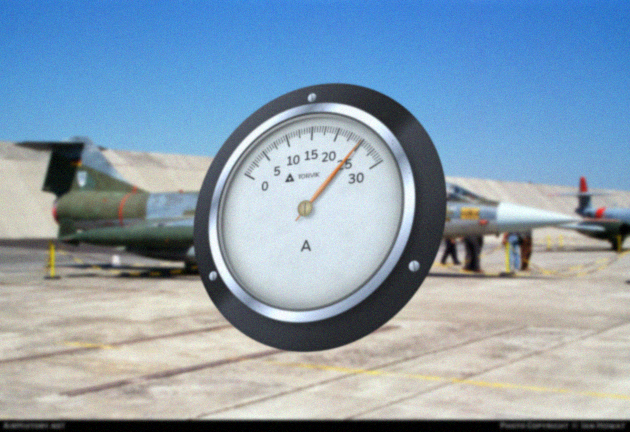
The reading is 25 A
